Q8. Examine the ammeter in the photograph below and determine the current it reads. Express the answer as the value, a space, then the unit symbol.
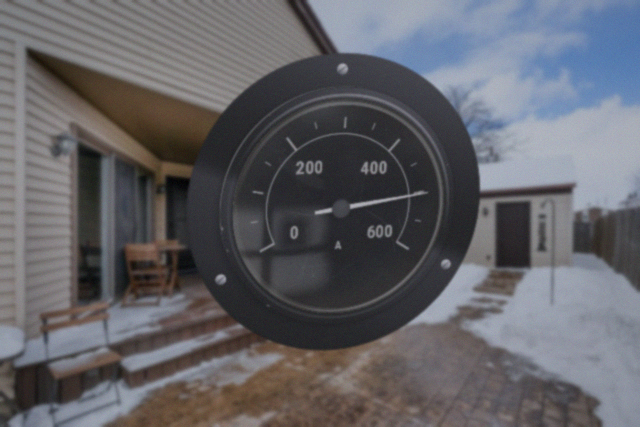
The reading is 500 A
